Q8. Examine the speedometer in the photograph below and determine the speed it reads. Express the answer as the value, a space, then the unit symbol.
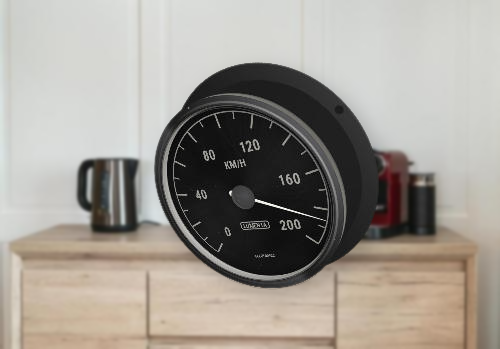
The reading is 185 km/h
